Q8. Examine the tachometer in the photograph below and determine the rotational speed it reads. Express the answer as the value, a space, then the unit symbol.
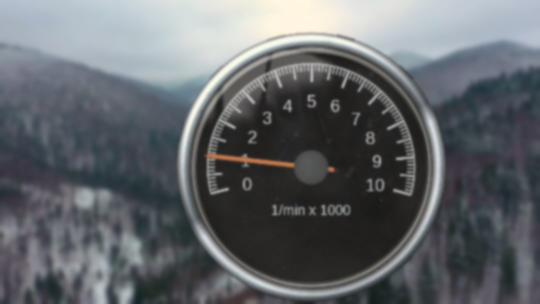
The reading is 1000 rpm
